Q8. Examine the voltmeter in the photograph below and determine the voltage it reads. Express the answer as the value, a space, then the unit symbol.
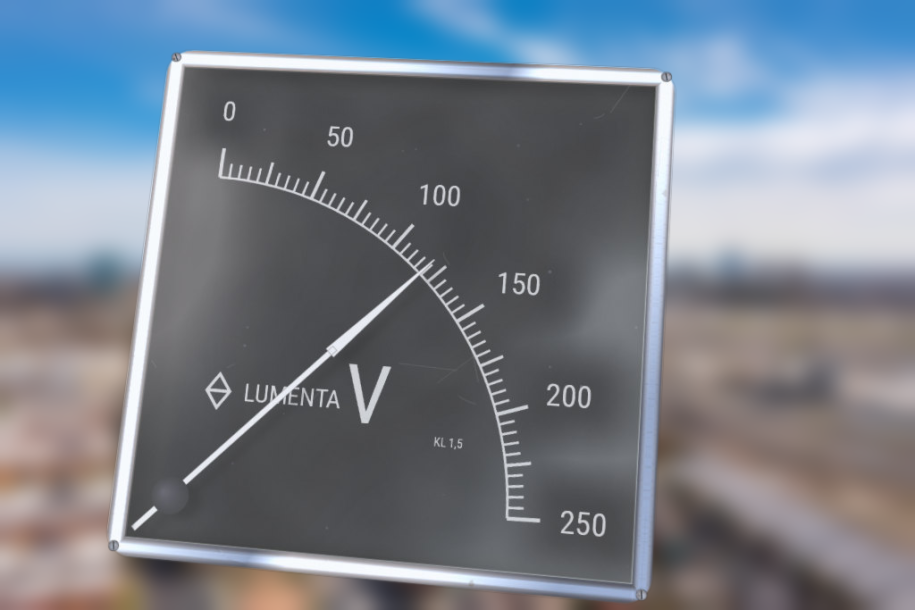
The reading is 120 V
